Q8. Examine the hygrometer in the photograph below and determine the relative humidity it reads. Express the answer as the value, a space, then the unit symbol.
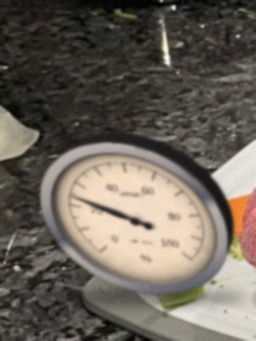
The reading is 25 %
